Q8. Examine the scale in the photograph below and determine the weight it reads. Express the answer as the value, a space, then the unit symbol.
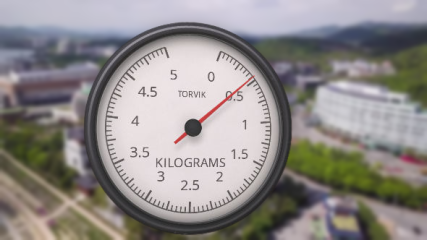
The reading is 0.45 kg
